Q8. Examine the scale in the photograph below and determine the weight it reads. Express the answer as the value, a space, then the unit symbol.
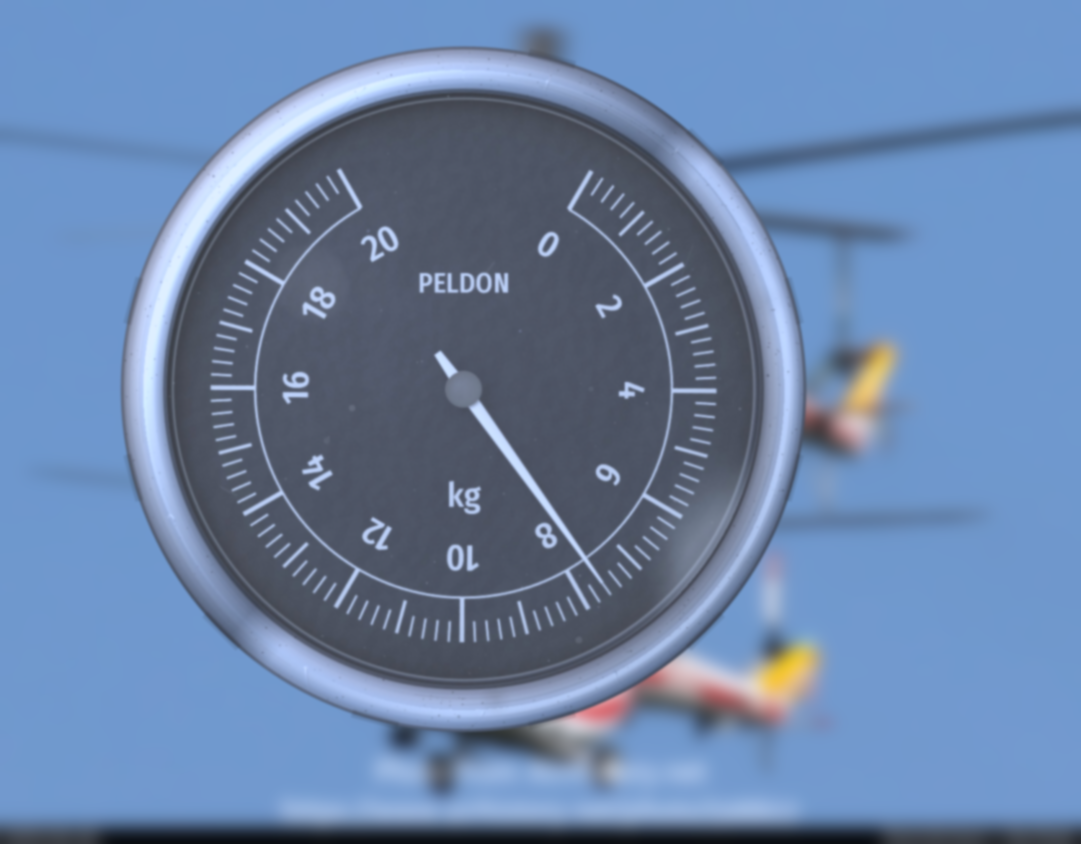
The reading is 7.6 kg
